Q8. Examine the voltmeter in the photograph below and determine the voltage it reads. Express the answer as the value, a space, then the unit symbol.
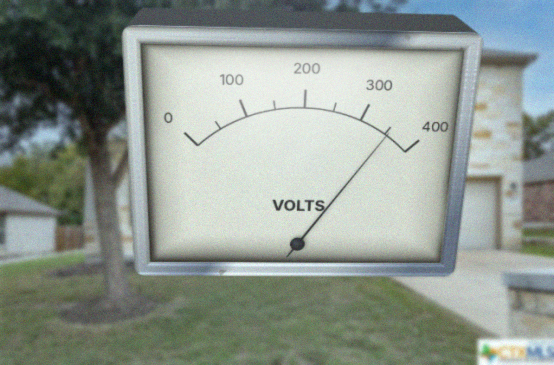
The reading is 350 V
